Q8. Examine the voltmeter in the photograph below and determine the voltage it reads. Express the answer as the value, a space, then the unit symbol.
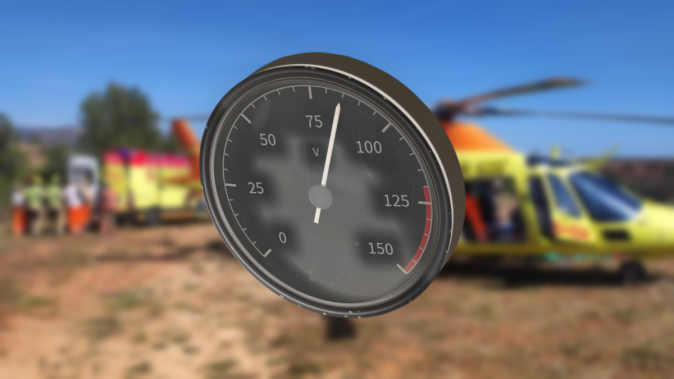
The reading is 85 V
